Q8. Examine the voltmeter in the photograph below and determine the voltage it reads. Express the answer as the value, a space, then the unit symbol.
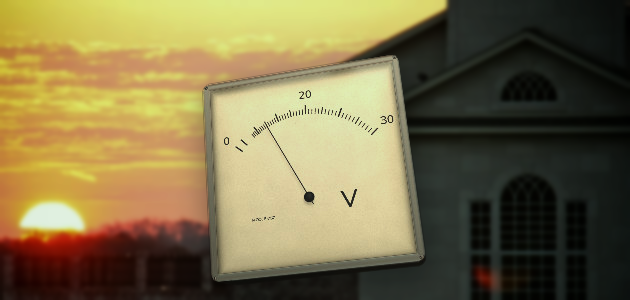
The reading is 12.5 V
